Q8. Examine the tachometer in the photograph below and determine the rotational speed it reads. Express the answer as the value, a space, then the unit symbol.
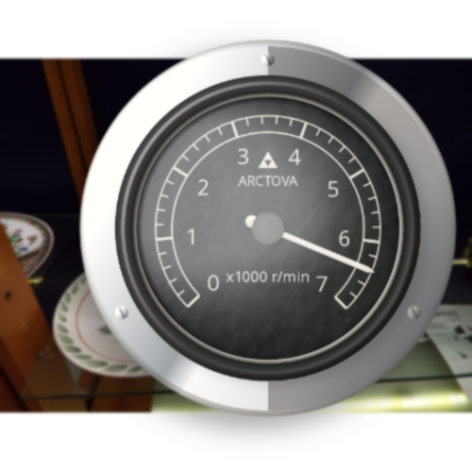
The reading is 6400 rpm
